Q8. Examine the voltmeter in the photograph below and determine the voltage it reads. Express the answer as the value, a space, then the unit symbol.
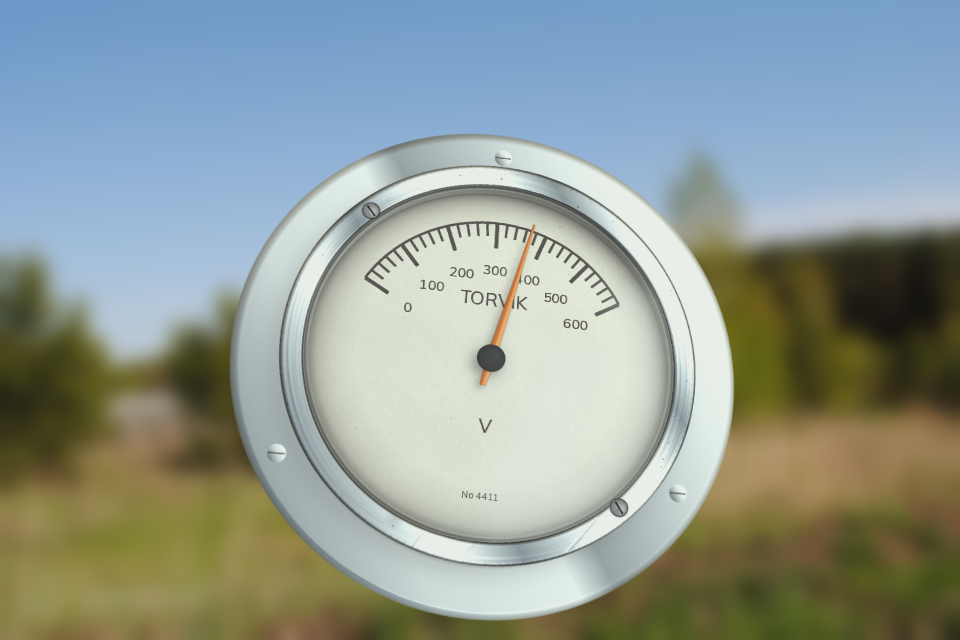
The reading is 370 V
